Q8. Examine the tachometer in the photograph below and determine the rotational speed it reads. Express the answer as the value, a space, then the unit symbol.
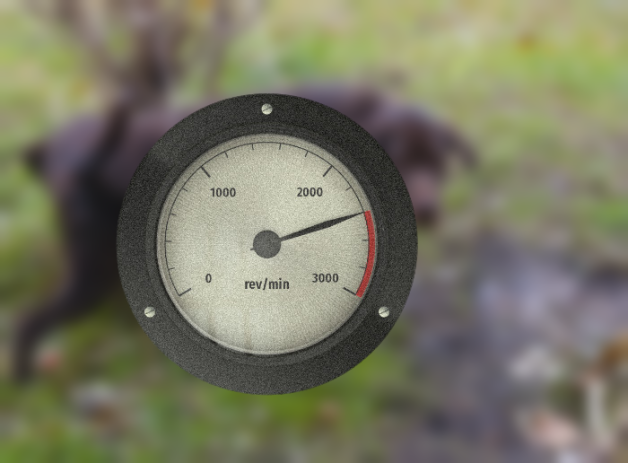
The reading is 2400 rpm
